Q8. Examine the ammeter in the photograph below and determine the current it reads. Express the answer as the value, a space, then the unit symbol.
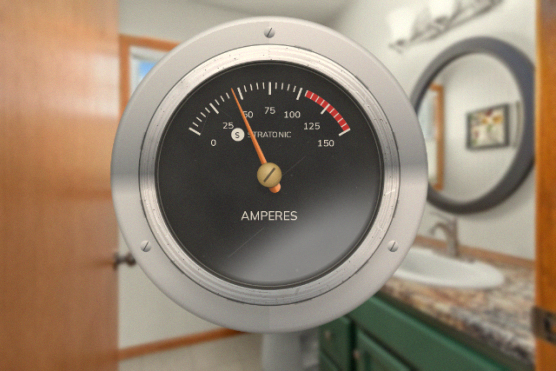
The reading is 45 A
